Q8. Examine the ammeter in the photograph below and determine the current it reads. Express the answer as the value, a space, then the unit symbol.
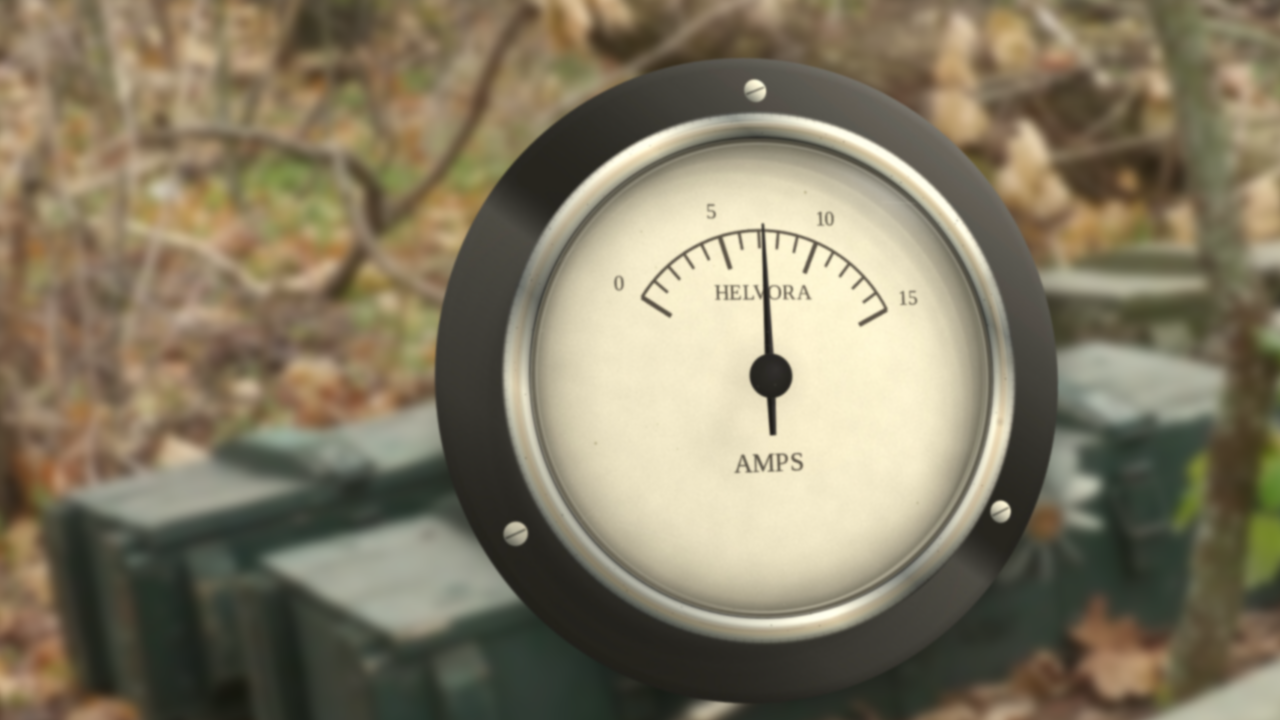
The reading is 7 A
